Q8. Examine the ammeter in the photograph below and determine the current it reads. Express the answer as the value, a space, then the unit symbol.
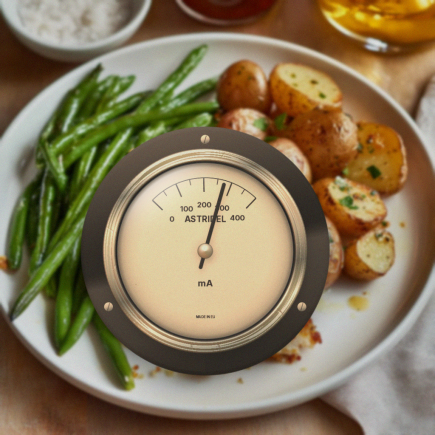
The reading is 275 mA
